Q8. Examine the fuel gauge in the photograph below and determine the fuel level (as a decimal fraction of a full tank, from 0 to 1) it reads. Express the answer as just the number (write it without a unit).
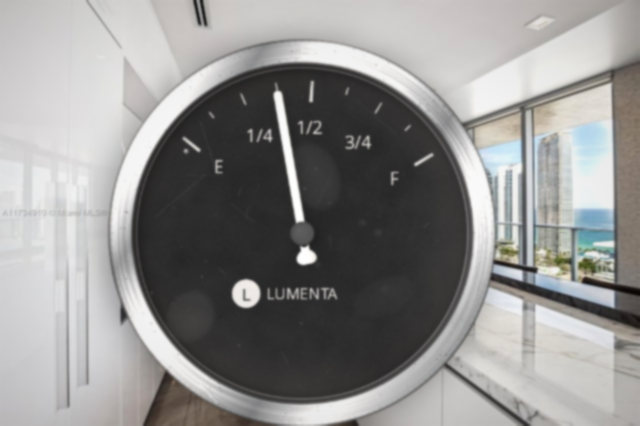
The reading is 0.375
